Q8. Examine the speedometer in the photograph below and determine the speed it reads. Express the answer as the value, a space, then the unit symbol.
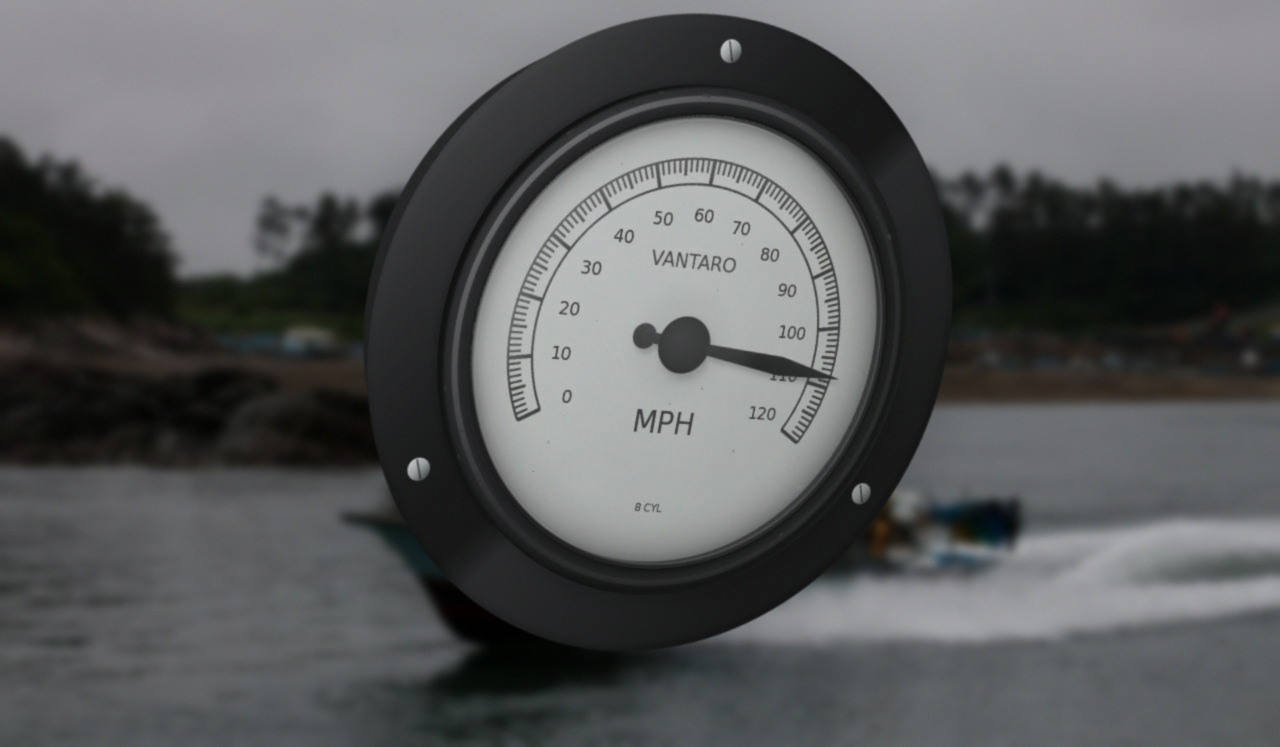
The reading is 108 mph
